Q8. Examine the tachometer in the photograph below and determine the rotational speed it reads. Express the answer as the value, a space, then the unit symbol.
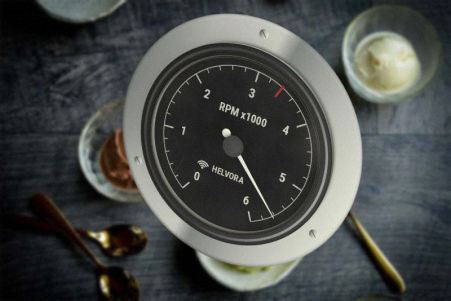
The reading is 5600 rpm
